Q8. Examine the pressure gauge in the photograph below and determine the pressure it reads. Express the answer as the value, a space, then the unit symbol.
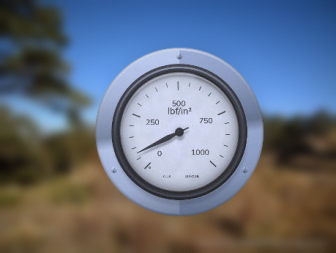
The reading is 75 psi
